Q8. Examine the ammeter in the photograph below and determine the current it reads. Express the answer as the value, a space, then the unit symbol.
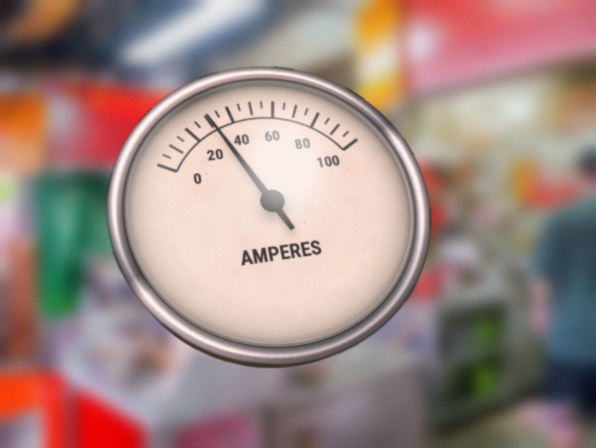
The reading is 30 A
